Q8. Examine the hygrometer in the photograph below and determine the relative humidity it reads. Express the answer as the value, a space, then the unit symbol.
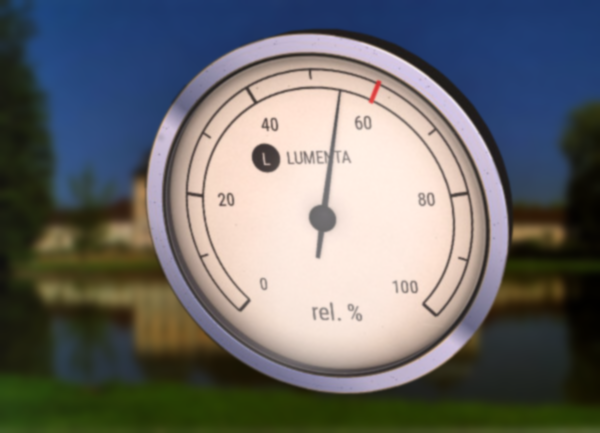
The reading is 55 %
